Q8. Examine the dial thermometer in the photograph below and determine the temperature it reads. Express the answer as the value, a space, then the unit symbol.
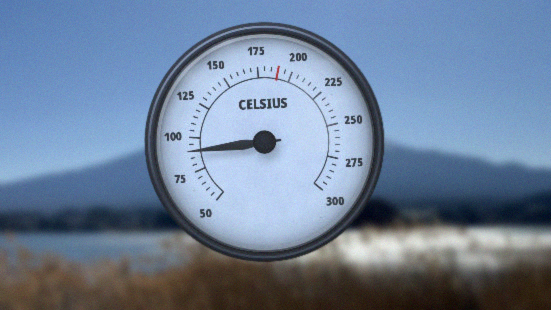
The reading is 90 °C
